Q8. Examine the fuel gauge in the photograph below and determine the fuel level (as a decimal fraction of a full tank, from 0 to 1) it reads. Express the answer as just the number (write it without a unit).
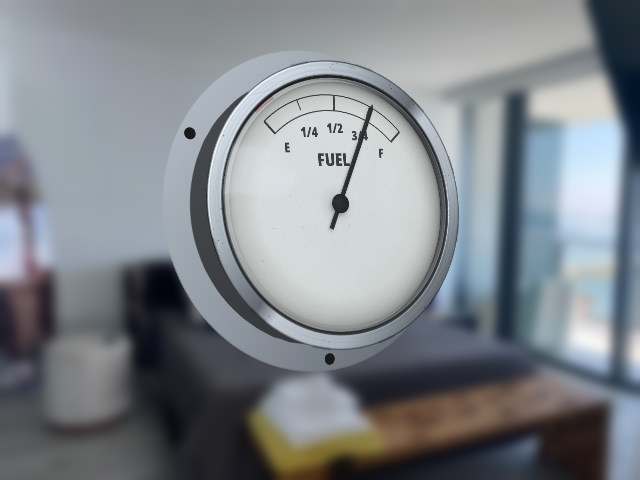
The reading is 0.75
